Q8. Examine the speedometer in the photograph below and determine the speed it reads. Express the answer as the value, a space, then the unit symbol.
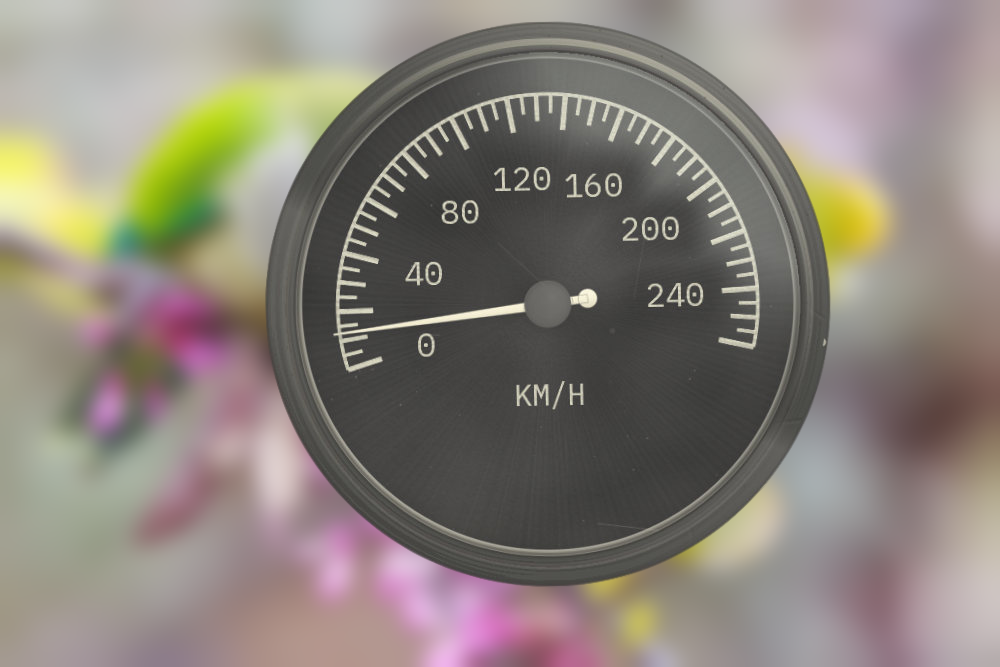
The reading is 12.5 km/h
